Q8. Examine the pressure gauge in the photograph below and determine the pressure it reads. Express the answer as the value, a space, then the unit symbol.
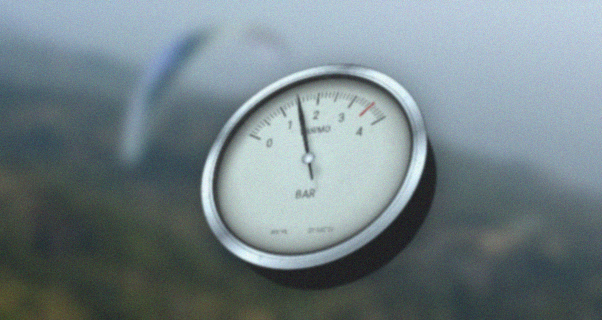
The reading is 1.5 bar
